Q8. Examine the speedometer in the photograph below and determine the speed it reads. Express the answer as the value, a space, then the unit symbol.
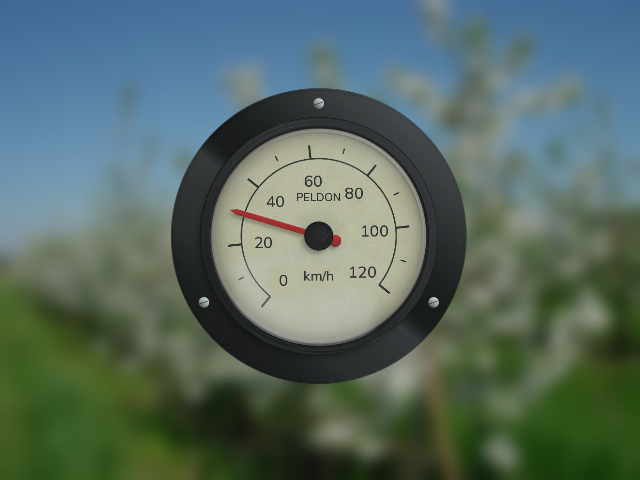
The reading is 30 km/h
